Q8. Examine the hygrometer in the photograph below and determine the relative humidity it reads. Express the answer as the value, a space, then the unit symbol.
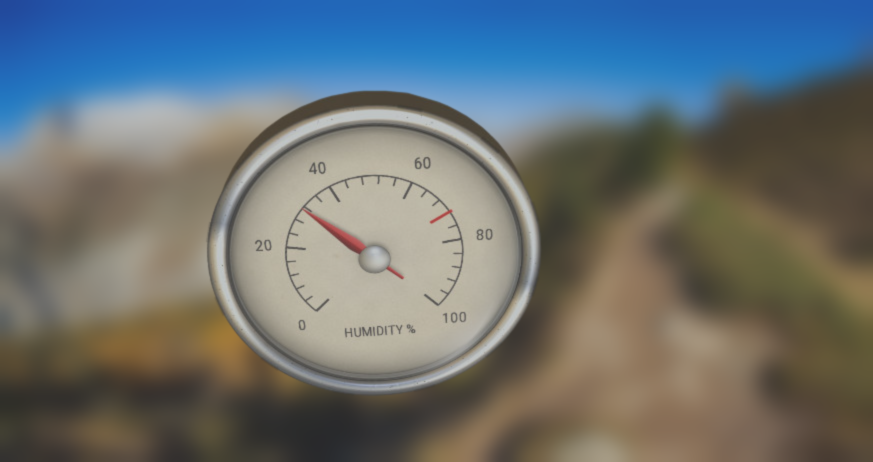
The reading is 32 %
